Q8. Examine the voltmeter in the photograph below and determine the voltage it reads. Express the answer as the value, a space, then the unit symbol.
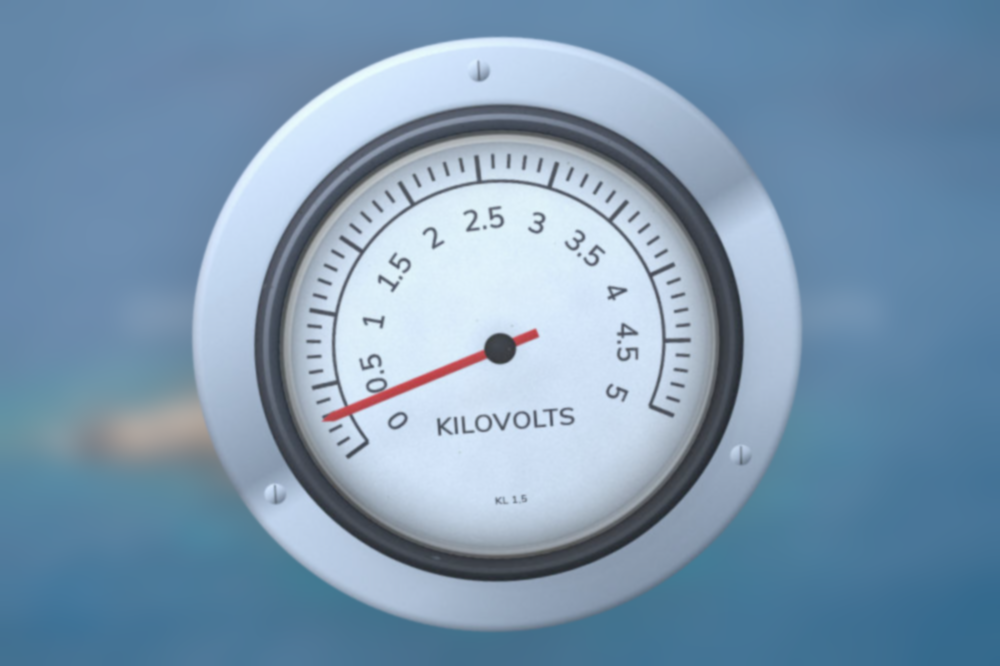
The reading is 0.3 kV
